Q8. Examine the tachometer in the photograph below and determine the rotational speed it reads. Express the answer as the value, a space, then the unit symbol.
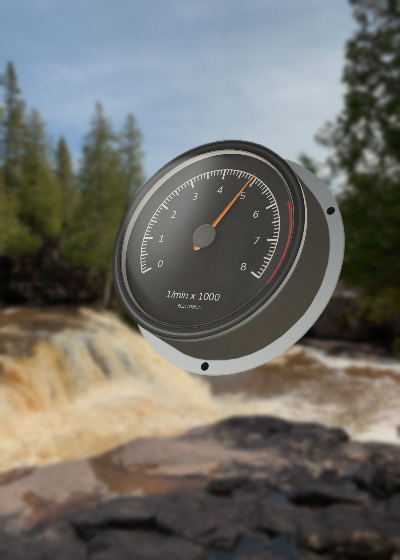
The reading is 5000 rpm
